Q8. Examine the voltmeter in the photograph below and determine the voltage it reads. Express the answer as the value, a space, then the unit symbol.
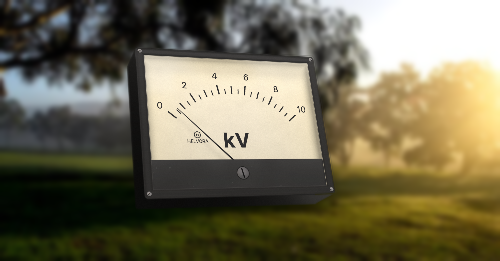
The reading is 0.5 kV
